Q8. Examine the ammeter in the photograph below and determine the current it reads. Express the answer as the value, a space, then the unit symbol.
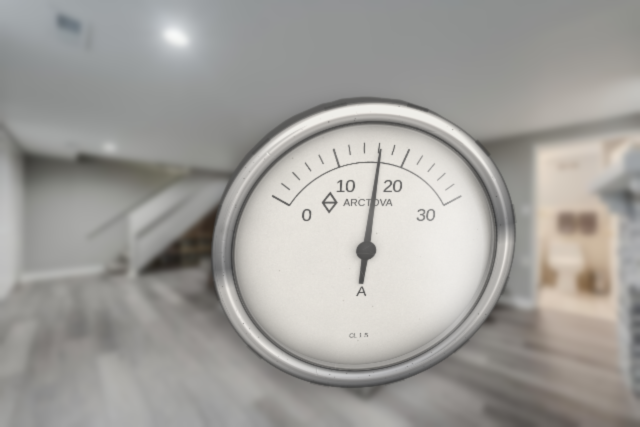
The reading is 16 A
